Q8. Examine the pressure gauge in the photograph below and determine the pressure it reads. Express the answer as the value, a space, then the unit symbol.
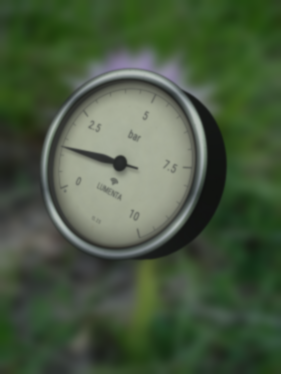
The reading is 1.25 bar
